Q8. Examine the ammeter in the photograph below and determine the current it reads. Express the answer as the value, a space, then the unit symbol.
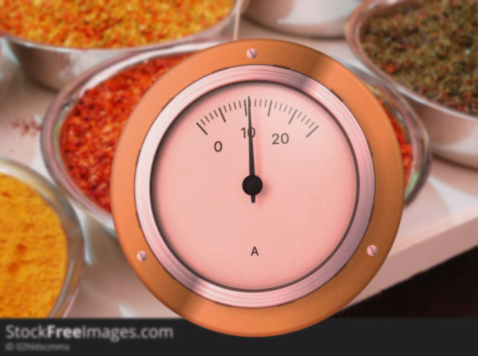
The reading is 11 A
